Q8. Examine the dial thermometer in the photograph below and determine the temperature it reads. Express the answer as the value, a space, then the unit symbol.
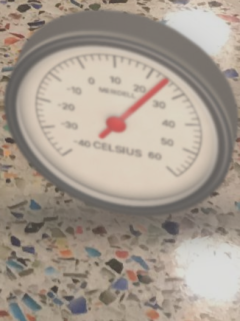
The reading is 24 °C
